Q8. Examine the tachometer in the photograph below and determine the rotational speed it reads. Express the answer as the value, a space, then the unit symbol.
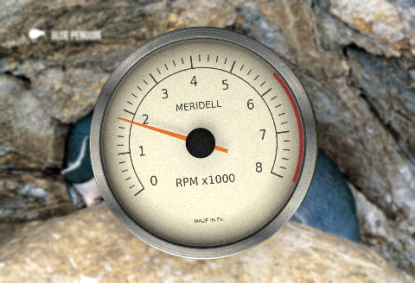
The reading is 1800 rpm
